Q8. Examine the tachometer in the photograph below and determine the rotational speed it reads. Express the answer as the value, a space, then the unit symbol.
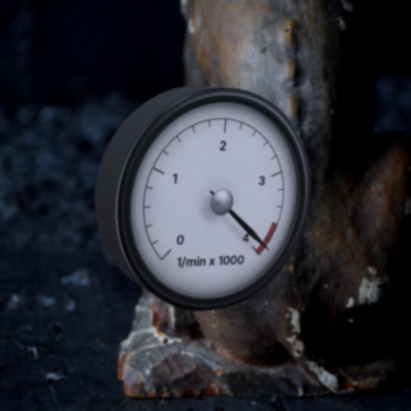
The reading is 3900 rpm
